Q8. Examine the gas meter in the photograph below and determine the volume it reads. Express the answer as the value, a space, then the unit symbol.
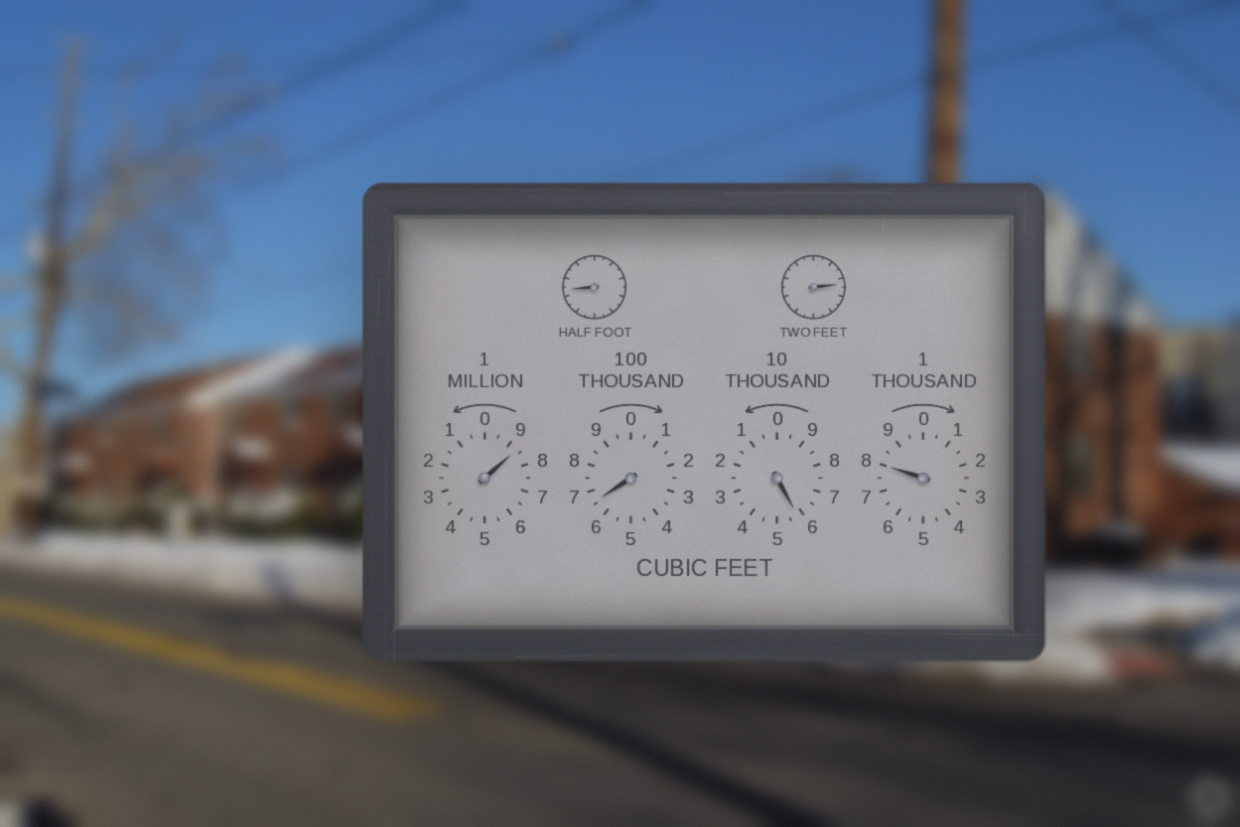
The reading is 865800 ft³
